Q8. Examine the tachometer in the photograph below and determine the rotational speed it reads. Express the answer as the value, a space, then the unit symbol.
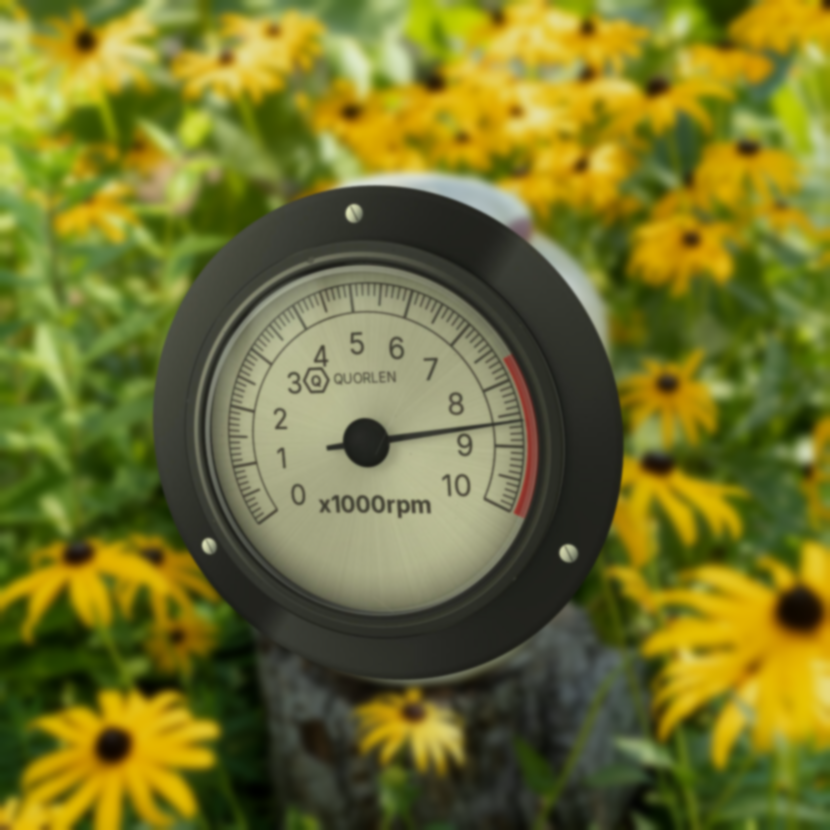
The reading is 8600 rpm
